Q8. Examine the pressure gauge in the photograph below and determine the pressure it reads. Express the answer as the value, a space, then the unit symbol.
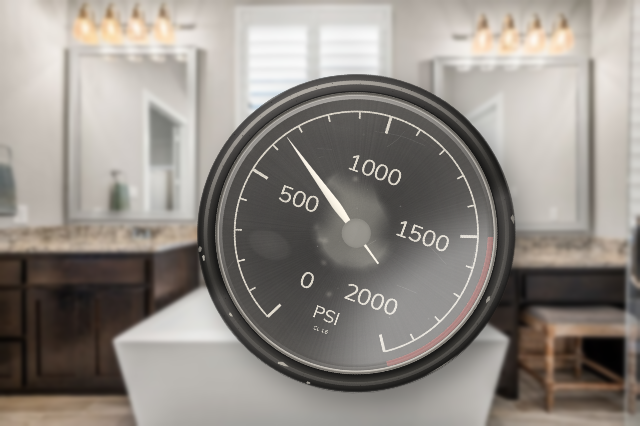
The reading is 650 psi
